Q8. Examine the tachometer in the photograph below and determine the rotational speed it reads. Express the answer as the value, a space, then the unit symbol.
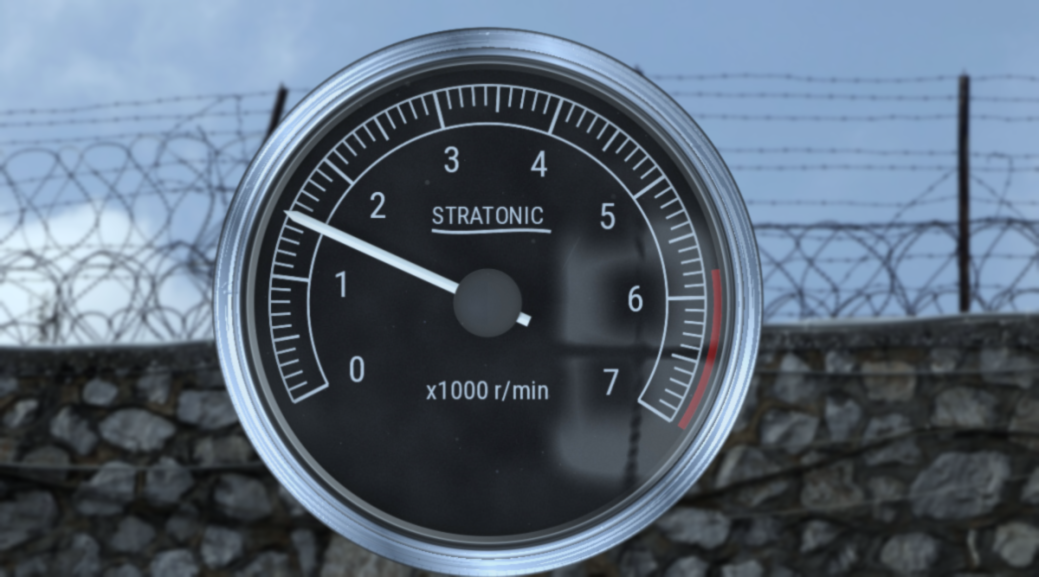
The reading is 1500 rpm
